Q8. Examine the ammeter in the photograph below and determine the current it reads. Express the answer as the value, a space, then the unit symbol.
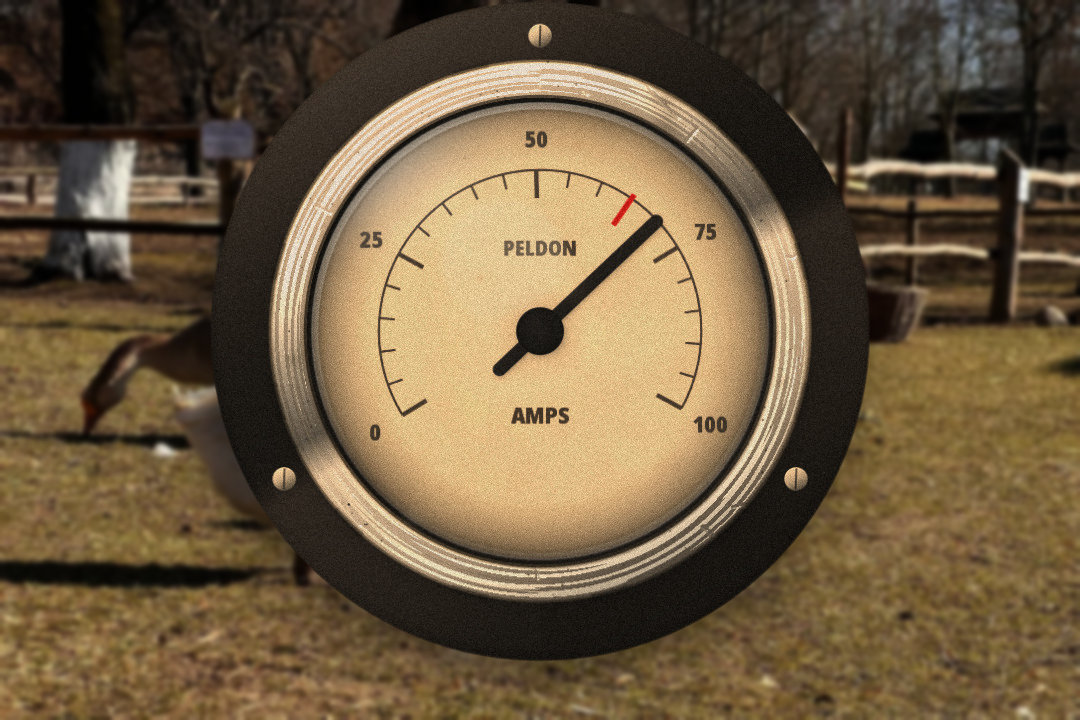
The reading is 70 A
